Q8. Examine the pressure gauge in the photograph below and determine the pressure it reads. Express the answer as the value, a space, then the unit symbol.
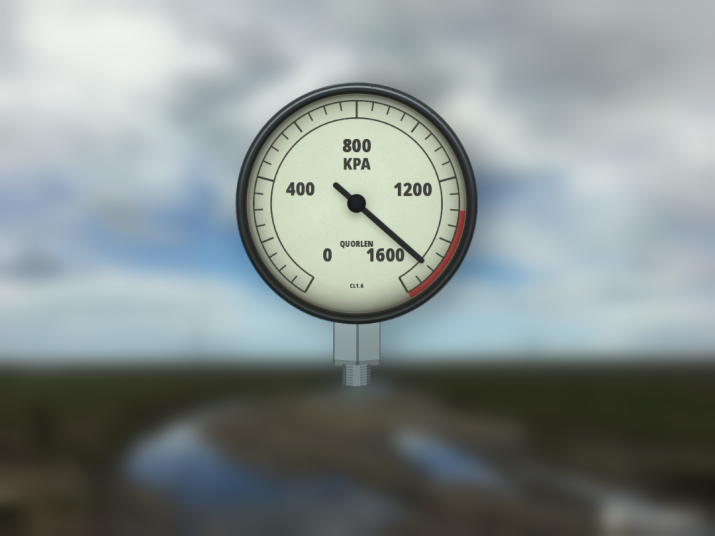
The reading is 1500 kPa
